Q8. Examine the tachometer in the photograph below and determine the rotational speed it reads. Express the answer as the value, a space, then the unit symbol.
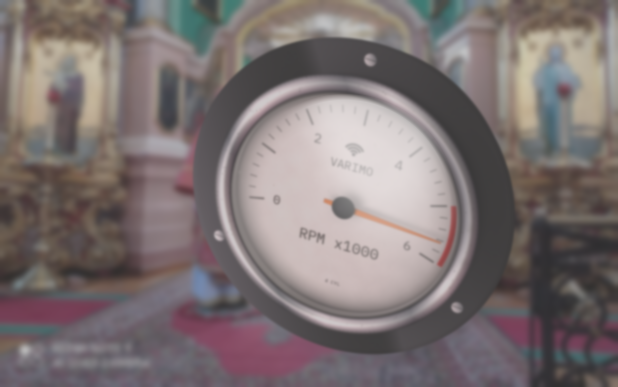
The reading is 5600 rpm
